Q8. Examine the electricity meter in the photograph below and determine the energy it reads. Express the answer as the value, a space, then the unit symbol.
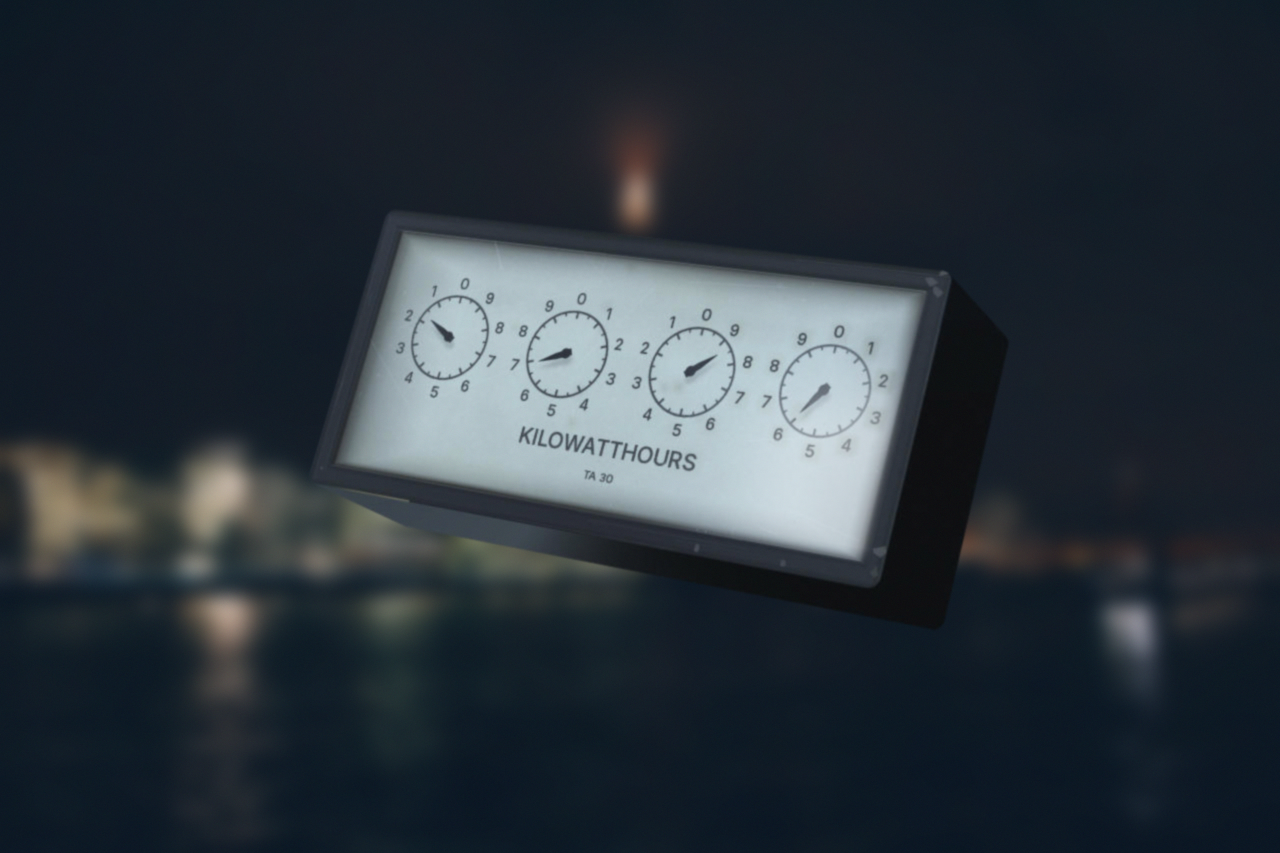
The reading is 1686 kWh
